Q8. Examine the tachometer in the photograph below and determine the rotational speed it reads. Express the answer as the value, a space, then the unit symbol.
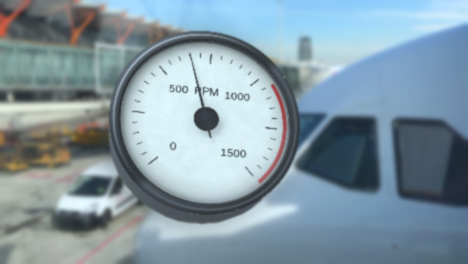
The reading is 650 rpm
